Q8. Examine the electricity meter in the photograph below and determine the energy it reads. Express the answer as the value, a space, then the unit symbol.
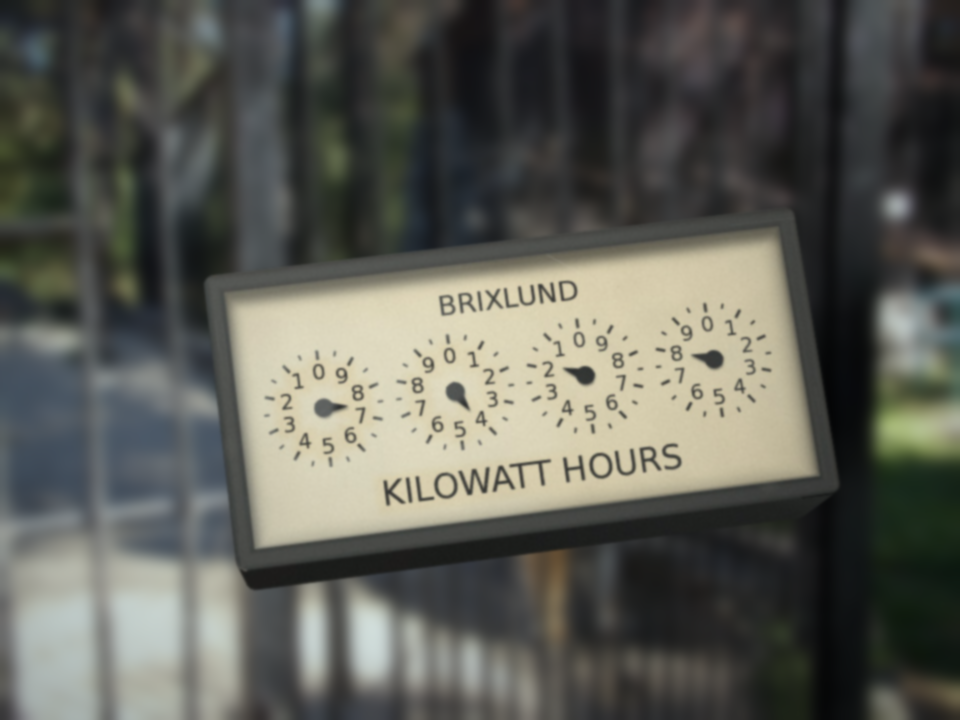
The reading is 7418 kWh
